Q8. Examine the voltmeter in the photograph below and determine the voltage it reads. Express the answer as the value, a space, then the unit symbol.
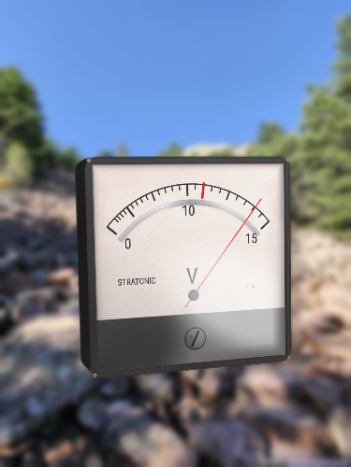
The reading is 14 V
